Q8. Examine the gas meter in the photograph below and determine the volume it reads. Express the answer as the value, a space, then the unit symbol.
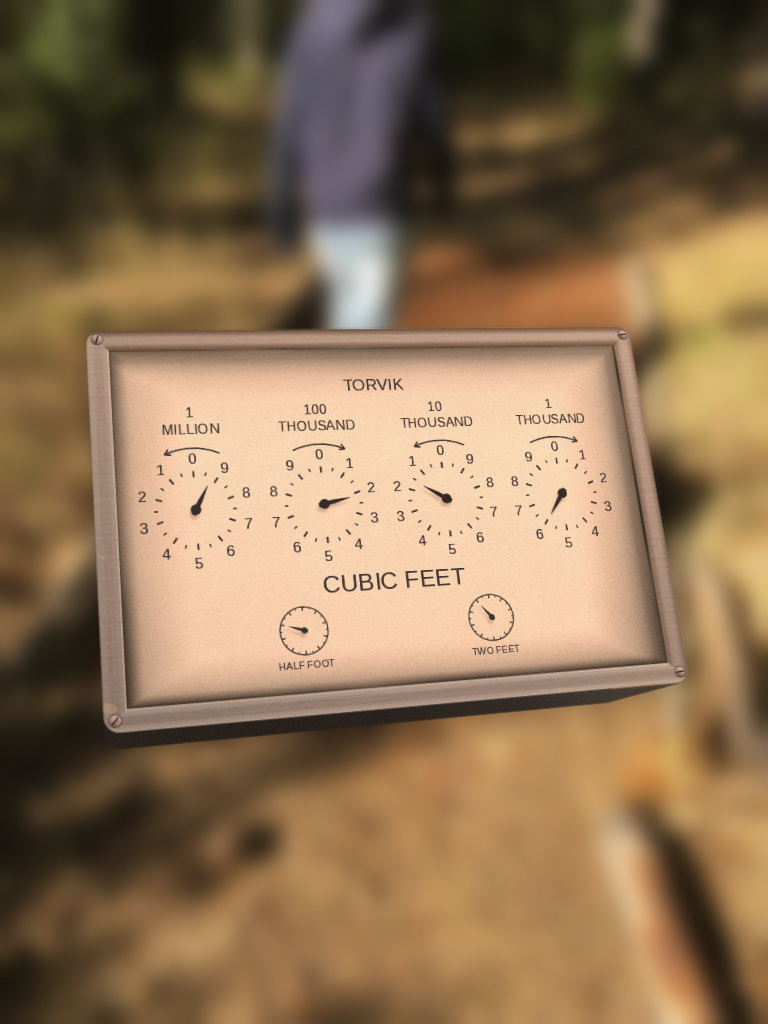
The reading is 921600 ft³
